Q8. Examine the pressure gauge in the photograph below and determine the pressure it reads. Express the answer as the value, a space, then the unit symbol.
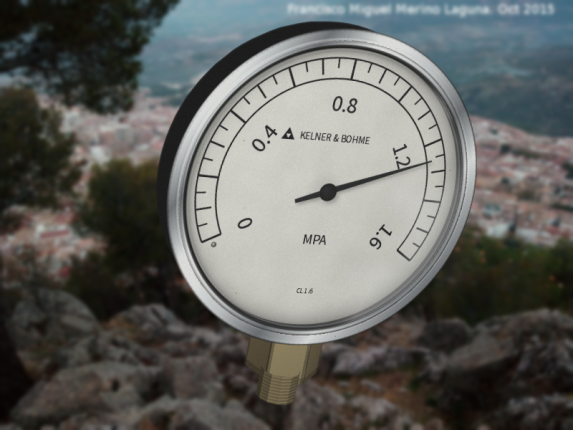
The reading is 1.25 MPa
